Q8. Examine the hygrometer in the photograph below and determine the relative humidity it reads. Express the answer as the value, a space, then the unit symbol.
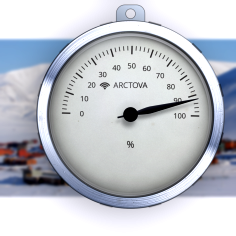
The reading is 92 %
